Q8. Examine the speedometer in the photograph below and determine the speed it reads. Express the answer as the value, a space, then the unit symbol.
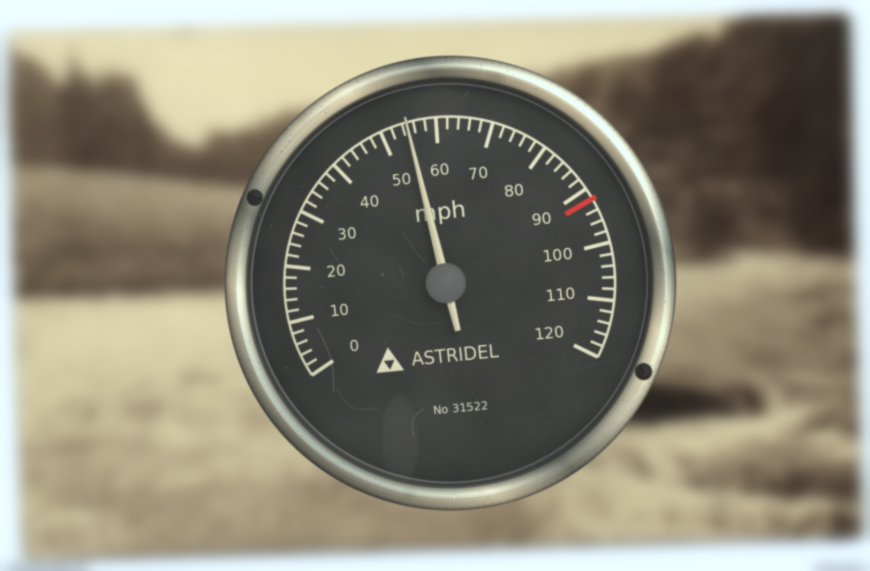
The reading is 55 mph
